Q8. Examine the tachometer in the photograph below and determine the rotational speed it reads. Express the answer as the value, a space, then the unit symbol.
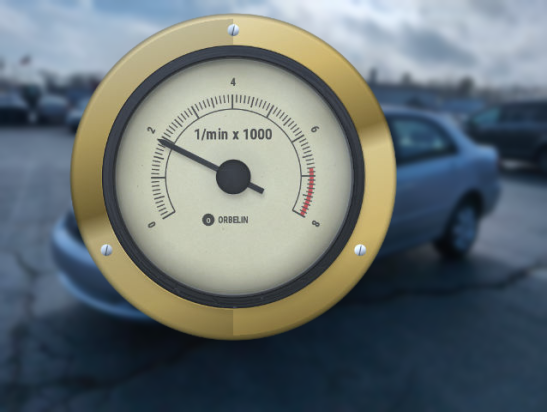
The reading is 1900 rpm
